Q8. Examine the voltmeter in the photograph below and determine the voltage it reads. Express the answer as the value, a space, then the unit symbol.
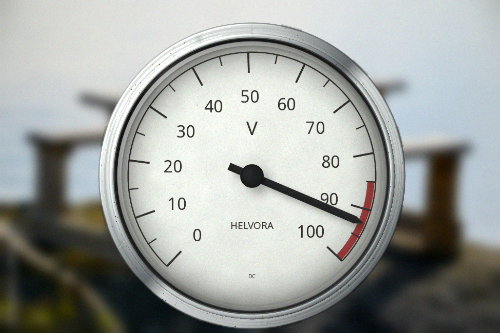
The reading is 92.5 V
